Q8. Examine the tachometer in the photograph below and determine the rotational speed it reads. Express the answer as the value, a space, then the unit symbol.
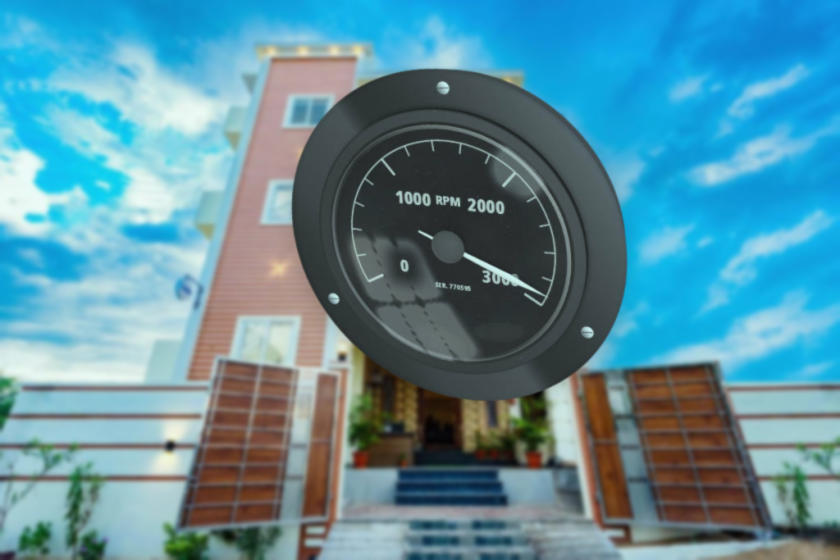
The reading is 2900 rpm
